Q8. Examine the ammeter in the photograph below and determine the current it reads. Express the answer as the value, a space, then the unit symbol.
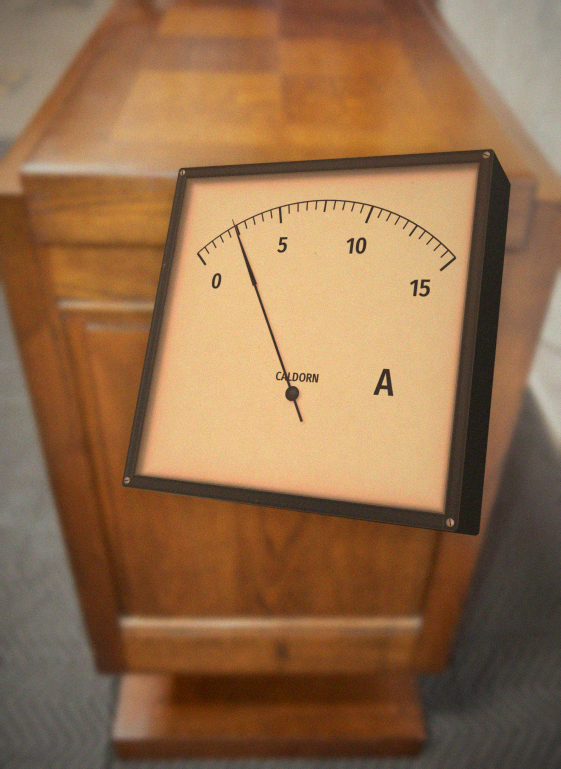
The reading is 2.5 A
